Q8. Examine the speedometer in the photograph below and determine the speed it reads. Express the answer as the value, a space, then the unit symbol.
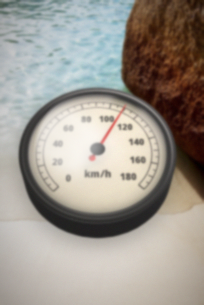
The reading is 110 km/h
